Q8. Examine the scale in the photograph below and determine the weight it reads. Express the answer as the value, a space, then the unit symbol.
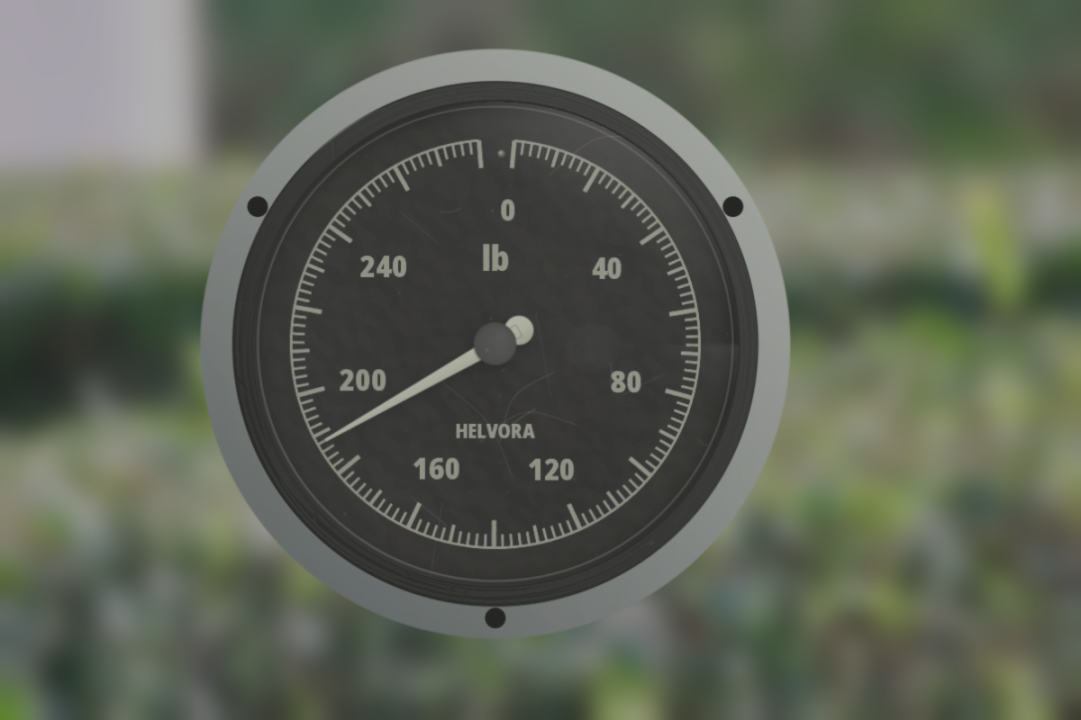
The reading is 188 lb
